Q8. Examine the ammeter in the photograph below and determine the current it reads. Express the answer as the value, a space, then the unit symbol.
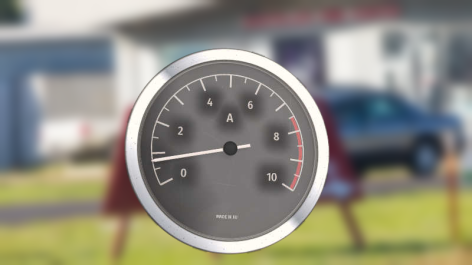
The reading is 0.75 A
